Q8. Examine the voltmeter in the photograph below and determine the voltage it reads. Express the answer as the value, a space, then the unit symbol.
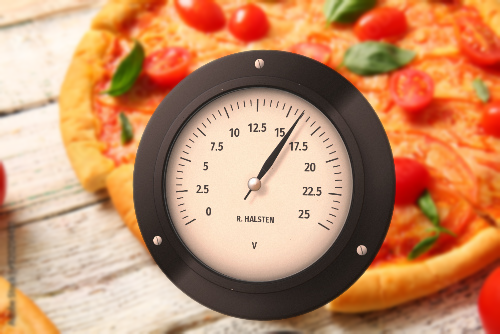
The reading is 16 V
